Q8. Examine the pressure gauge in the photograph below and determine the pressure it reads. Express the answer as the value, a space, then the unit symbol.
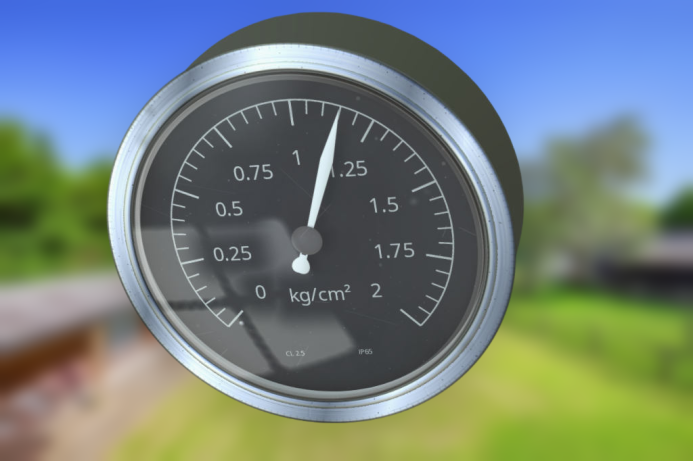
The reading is 1.15 kg/cm²
